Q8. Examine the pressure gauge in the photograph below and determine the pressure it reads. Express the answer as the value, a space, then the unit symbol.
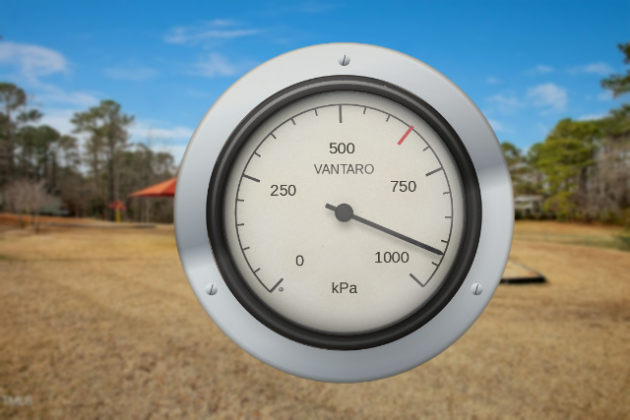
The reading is 925 kPa
